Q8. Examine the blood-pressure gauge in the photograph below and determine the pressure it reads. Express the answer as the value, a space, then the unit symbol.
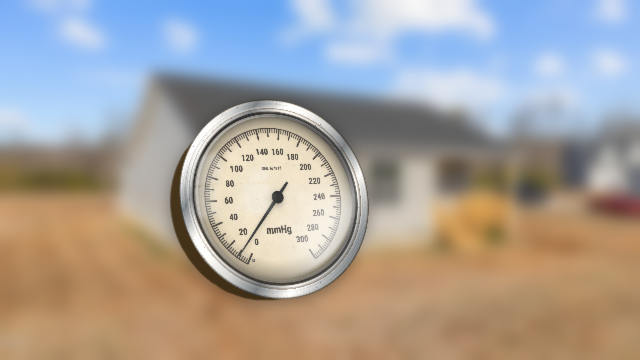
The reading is 10 mmHg
